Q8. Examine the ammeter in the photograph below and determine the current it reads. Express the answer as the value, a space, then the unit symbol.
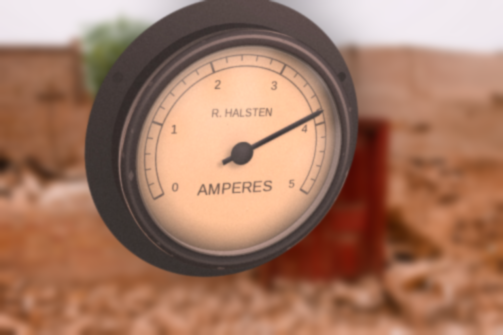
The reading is 3.8 A
